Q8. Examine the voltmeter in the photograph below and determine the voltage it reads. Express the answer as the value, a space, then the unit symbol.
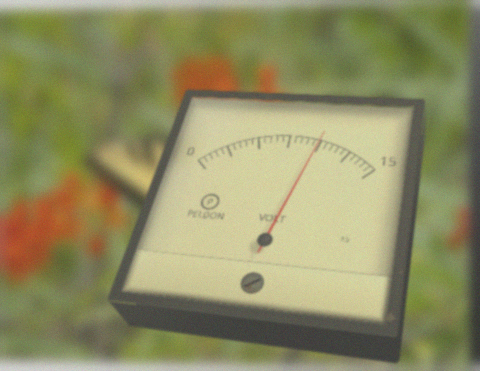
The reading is 10 V
